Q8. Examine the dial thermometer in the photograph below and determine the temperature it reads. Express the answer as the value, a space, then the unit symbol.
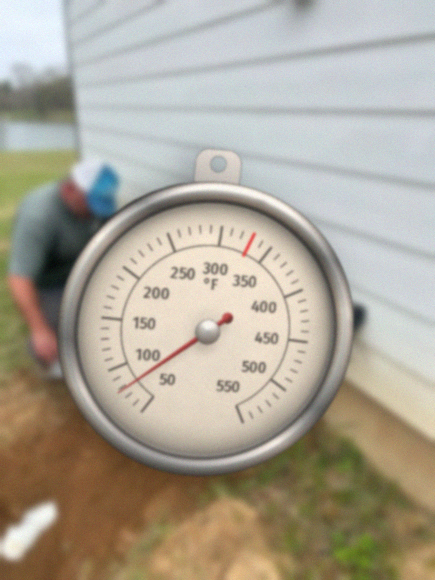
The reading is 80 °F
